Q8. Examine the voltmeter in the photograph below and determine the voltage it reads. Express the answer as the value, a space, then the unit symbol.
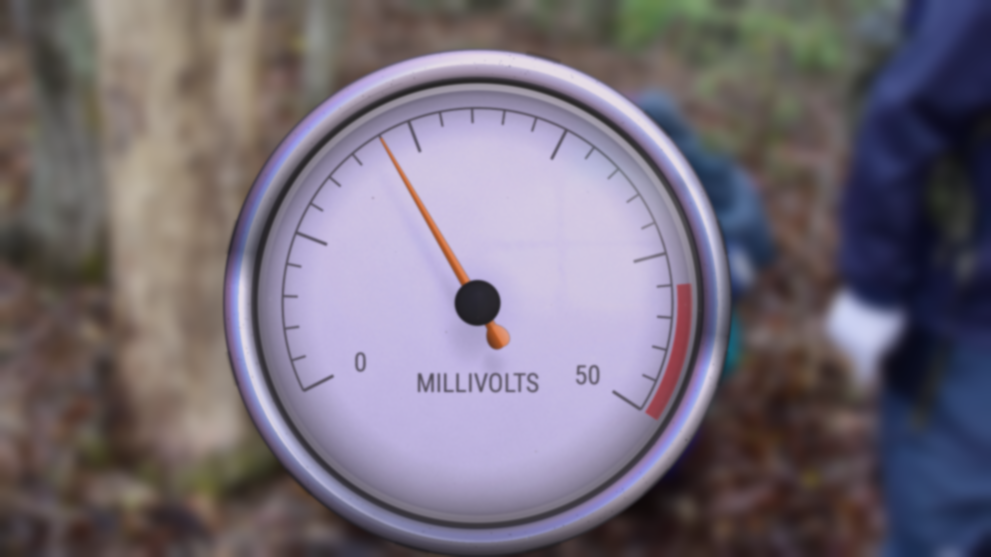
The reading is 18 mV
